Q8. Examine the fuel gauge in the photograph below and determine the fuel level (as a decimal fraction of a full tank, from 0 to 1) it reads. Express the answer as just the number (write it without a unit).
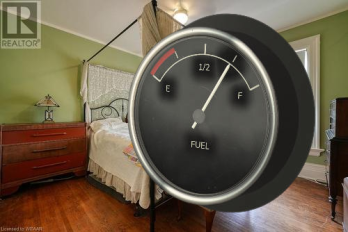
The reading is 0.75
